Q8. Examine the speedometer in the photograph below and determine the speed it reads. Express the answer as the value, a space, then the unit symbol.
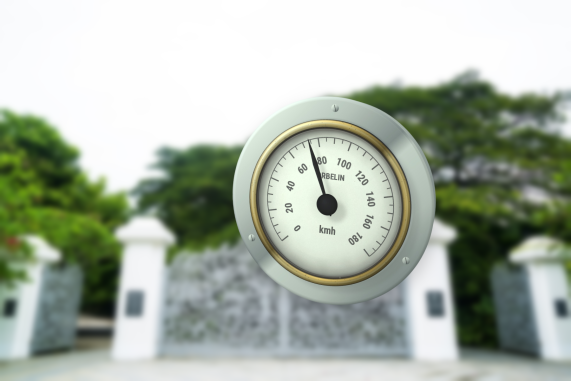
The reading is 75 km/h
